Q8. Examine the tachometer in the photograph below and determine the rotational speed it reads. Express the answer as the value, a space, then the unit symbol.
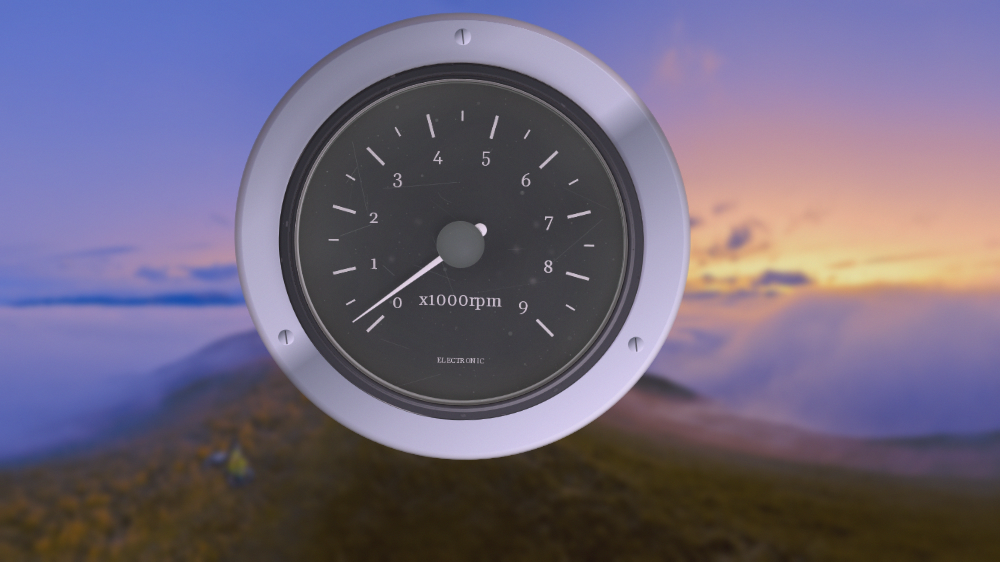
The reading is 250 rpm
